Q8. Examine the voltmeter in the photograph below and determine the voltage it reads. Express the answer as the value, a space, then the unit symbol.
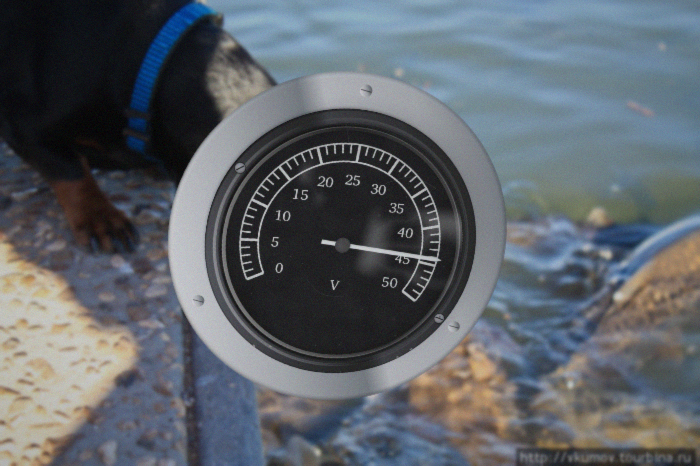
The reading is 44 V
